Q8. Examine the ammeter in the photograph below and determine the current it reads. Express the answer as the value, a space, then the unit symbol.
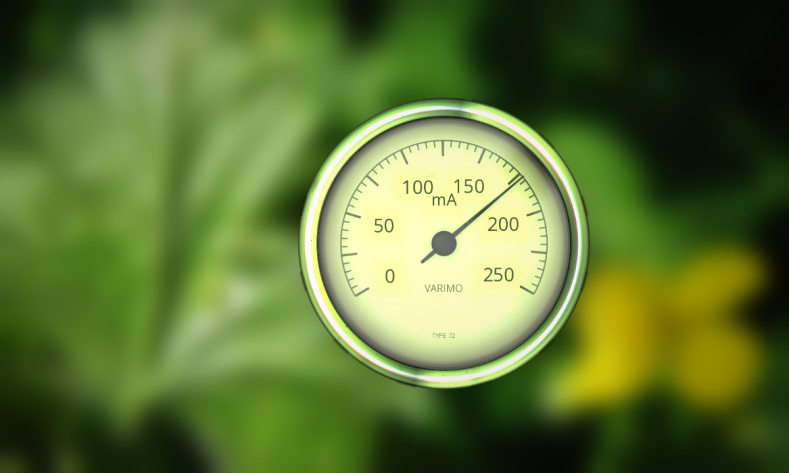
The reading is 177.5 mA
